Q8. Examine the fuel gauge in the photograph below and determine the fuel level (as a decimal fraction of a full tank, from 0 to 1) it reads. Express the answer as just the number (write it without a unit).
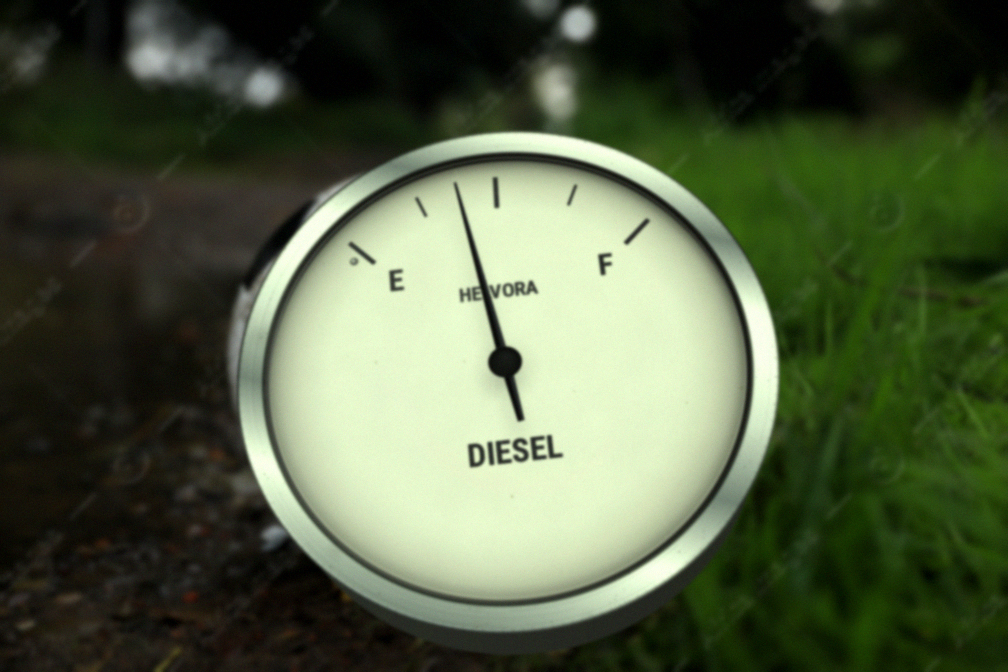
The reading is 0.375
